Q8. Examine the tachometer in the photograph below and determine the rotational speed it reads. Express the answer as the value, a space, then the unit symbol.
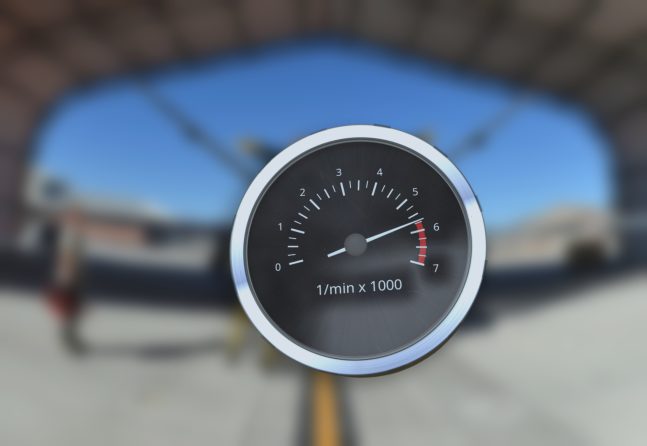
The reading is 5750 rpm
